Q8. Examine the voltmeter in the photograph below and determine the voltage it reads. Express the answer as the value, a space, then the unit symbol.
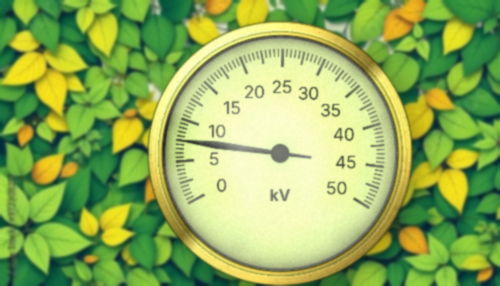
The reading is 7.5 kV
